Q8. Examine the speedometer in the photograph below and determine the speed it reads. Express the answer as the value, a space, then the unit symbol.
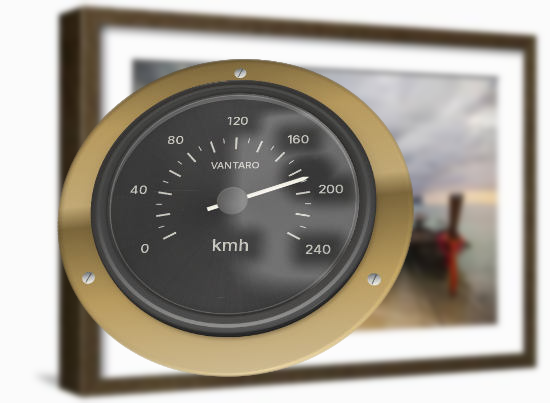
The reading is 190 km/h
